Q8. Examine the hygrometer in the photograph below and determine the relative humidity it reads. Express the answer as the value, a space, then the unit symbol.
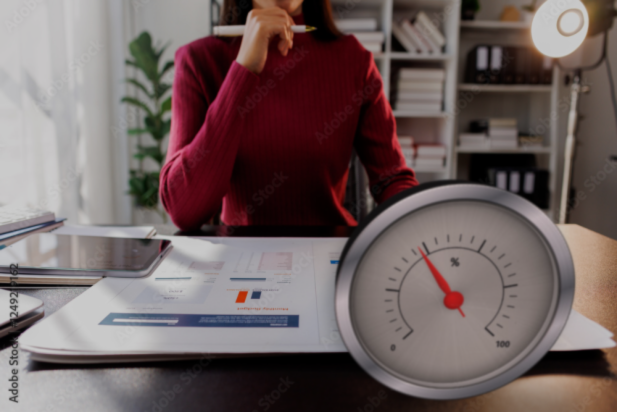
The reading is 38 %
